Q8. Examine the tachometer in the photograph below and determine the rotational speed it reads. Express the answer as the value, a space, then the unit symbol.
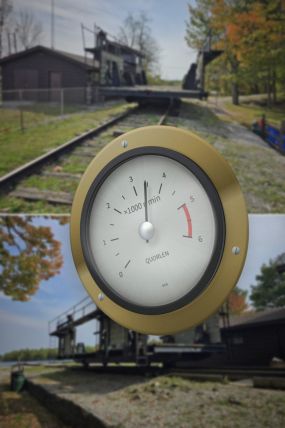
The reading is 3500 rpm
